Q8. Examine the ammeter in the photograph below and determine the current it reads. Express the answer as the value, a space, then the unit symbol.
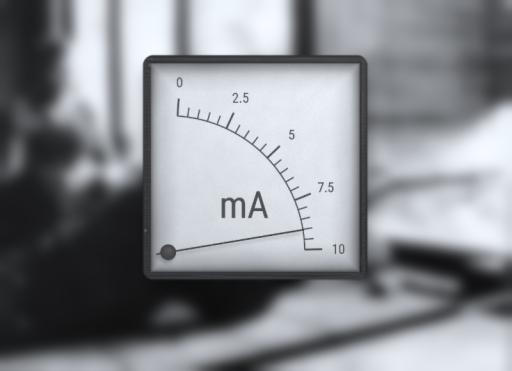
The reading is 9 mA
